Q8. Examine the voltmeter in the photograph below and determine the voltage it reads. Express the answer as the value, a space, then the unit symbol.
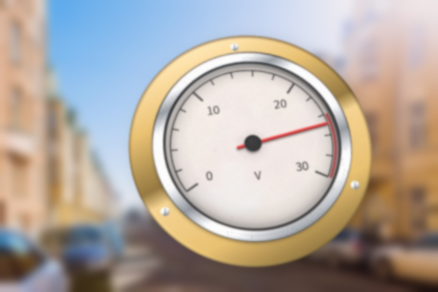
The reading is 25 V
